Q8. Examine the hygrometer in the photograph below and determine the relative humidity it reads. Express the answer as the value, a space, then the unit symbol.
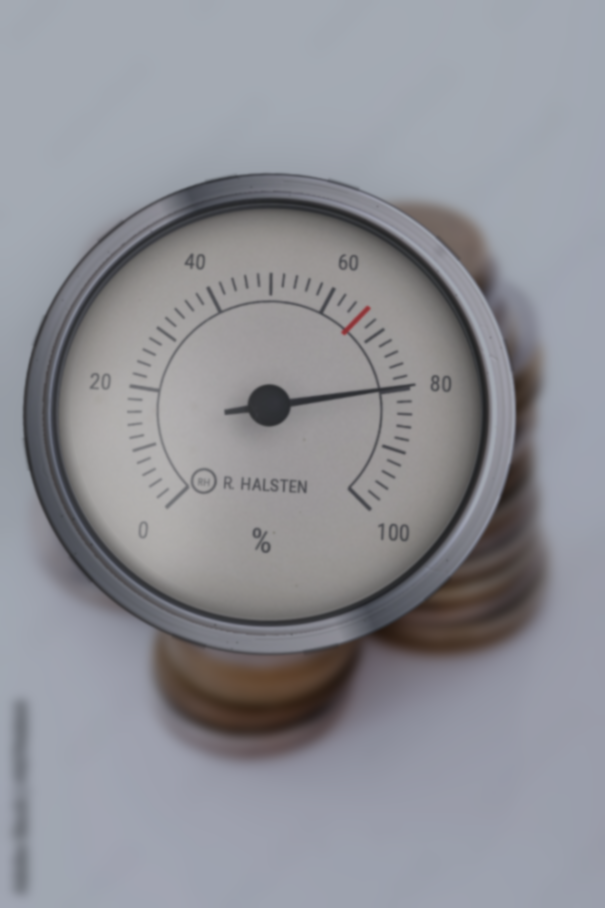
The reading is 80 %
